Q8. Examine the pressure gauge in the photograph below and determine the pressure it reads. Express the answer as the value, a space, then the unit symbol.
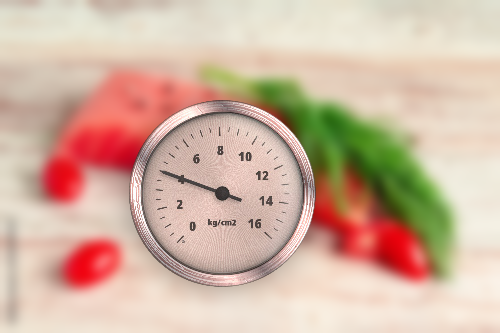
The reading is 4 kg/cm²
